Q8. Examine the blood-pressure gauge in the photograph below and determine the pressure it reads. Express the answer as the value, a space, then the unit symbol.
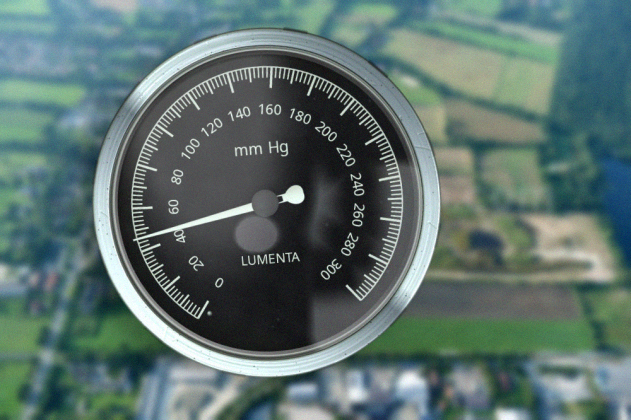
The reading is 46 mmHg
